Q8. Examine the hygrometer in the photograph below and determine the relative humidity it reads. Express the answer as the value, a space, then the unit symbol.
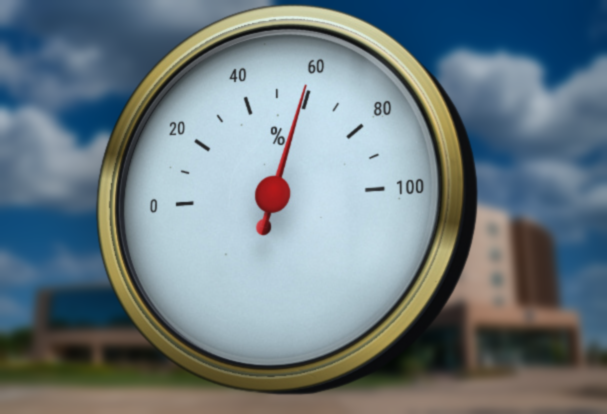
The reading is 60 %
